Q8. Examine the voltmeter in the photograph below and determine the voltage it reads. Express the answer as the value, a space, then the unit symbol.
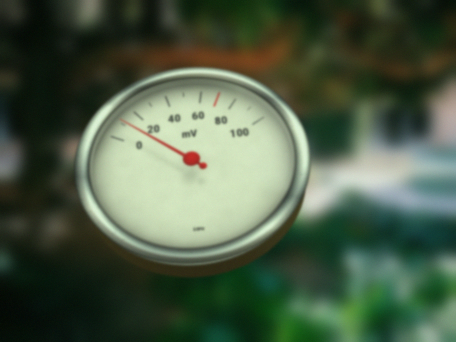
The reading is 10 mV
